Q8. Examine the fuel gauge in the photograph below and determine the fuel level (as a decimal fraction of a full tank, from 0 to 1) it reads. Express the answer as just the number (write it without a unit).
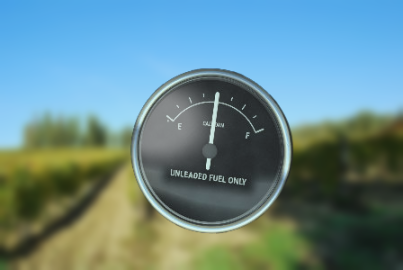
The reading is 0.5
